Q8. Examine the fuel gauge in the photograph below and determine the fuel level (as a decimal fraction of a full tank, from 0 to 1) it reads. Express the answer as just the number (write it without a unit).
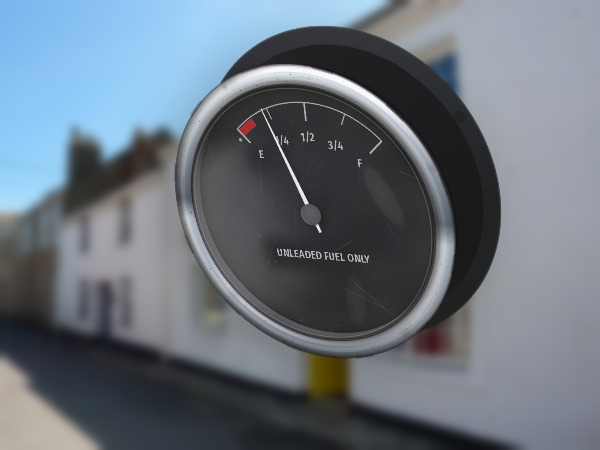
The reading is 0.25
